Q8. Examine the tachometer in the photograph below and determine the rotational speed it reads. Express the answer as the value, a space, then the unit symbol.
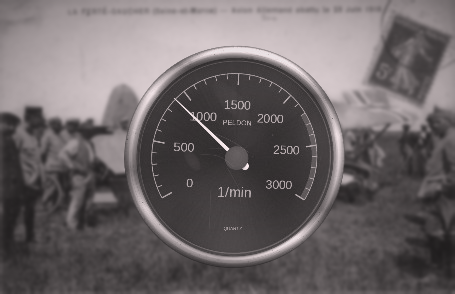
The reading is 900 rpm
